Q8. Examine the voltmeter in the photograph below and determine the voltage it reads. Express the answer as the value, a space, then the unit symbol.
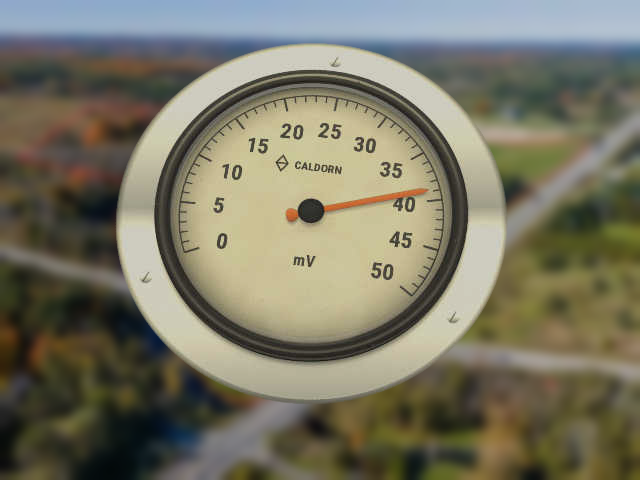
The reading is 39 mV
